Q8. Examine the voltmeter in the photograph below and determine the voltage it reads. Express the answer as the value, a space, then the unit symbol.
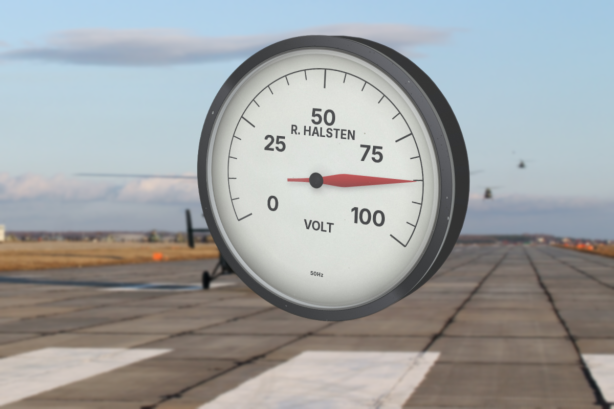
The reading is 85 V
